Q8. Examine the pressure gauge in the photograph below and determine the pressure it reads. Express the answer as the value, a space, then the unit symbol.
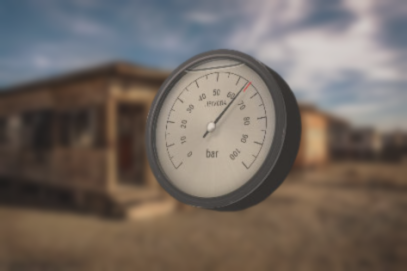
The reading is 65 bar
